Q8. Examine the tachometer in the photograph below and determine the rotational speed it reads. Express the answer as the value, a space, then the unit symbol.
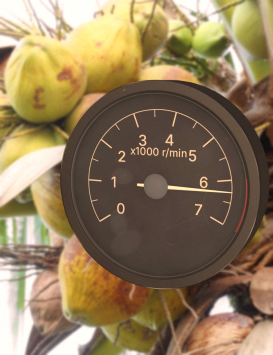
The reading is 6250 rpm
